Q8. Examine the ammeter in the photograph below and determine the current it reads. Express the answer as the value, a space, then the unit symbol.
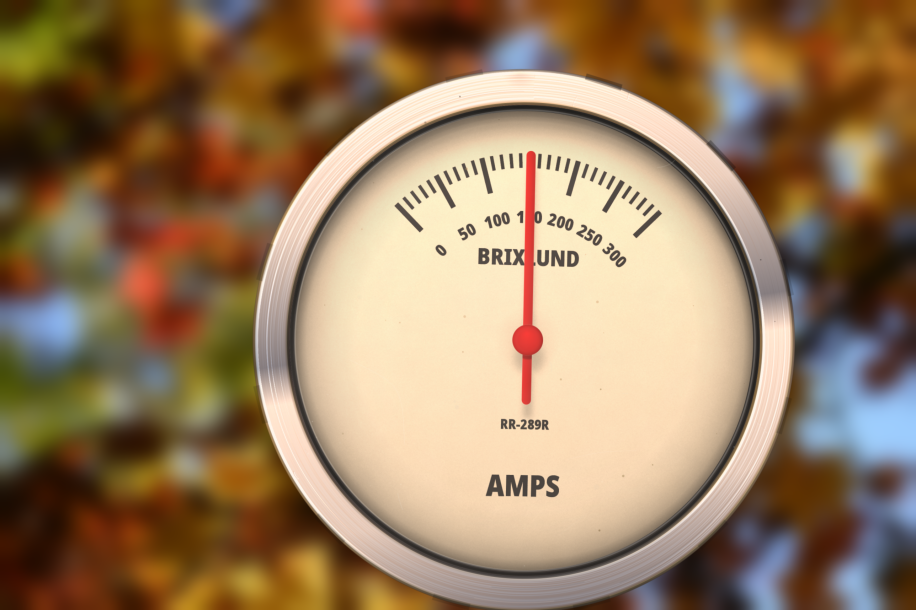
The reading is 150 A
